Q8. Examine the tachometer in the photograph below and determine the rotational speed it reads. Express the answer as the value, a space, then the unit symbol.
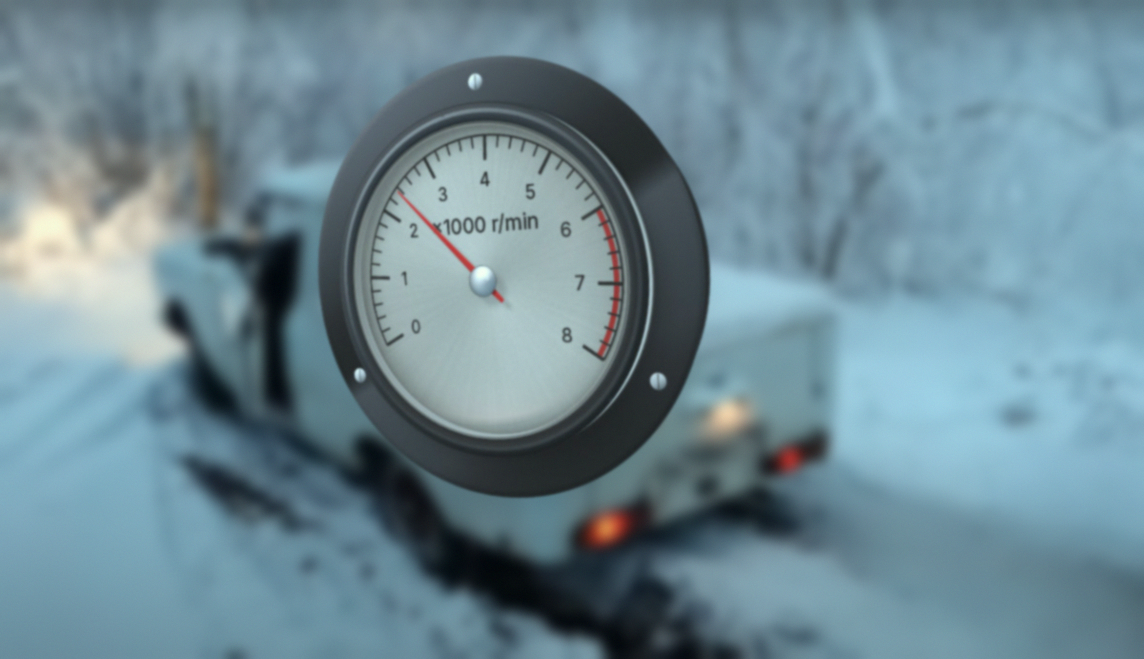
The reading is 2400 rpm
